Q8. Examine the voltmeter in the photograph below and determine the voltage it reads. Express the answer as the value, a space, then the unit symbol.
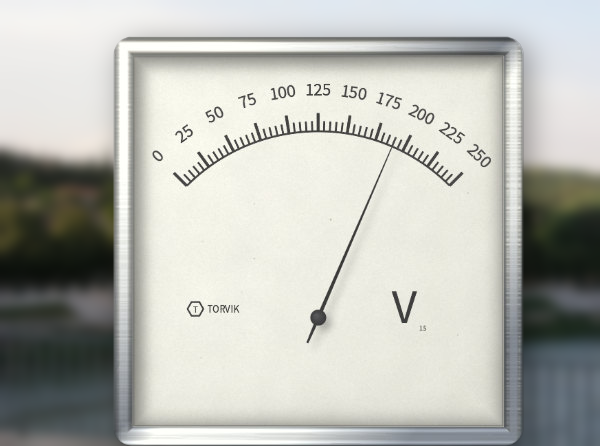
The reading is 190 V
